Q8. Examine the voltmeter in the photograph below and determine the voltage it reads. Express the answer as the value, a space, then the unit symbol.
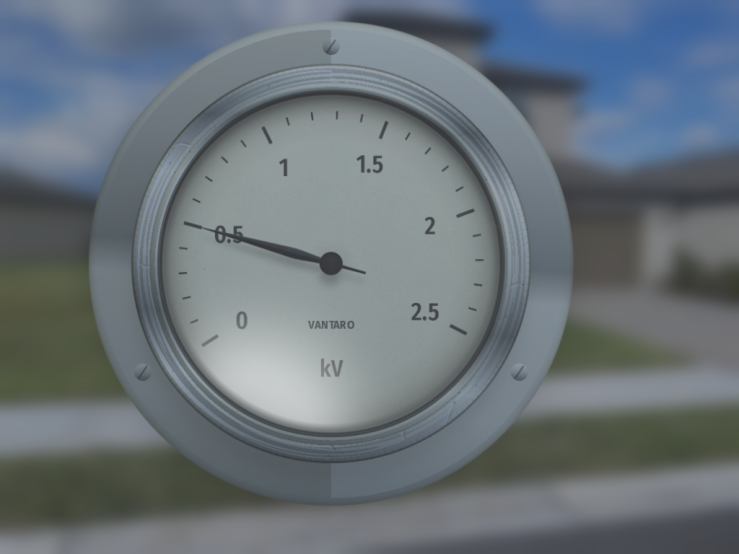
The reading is 0.5 kV
